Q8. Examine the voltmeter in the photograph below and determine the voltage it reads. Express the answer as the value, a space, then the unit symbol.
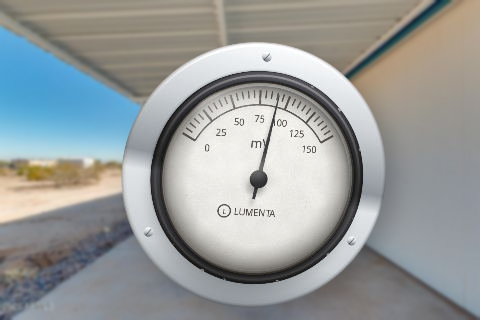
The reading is 90 mV
